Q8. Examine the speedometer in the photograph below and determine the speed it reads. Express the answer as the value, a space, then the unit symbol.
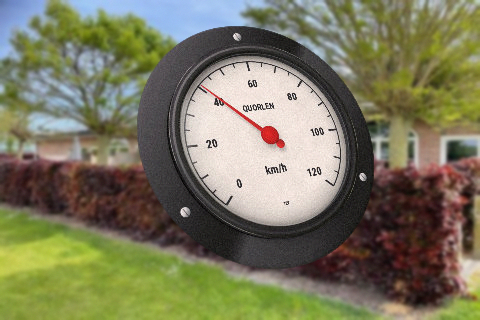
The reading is 40 km/h
